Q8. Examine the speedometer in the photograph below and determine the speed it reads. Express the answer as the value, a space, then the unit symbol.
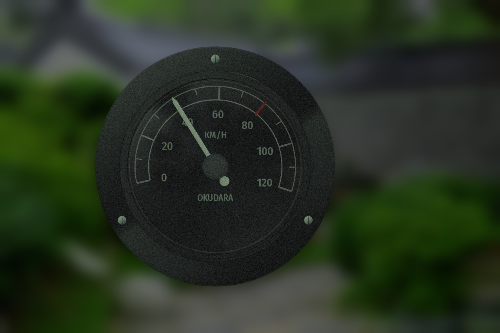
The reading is 40 km/h
